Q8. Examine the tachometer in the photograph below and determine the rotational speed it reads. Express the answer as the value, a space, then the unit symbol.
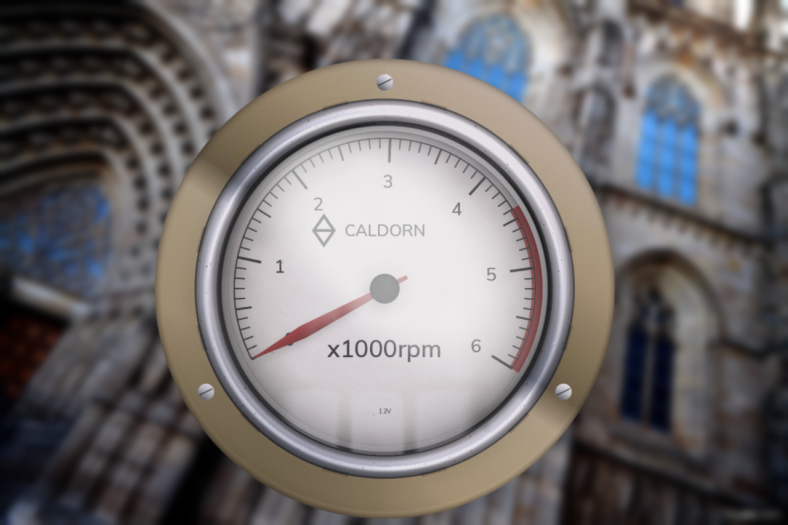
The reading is 0 rpm
